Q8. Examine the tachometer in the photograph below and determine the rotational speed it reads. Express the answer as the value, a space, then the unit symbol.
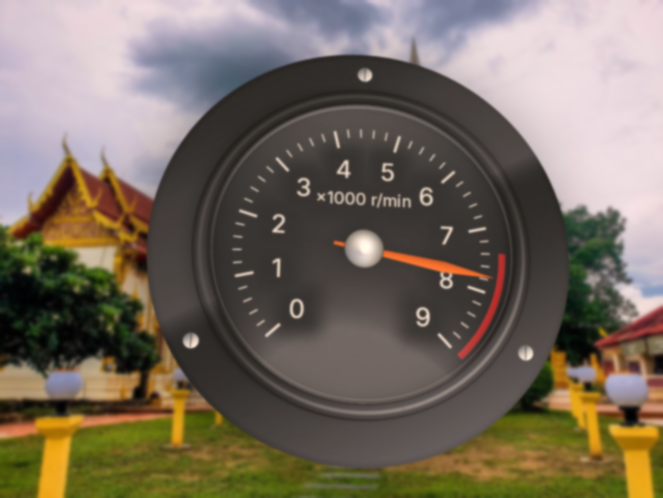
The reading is 7800 rpm
